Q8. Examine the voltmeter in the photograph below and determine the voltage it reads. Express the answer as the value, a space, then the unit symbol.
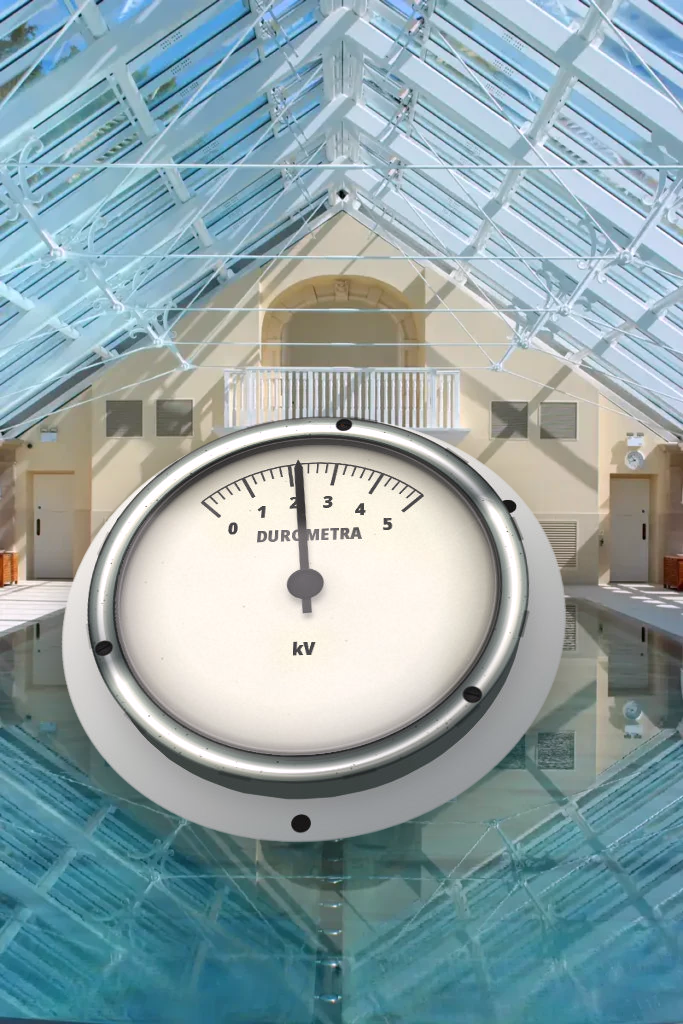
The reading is 2.2 kV
